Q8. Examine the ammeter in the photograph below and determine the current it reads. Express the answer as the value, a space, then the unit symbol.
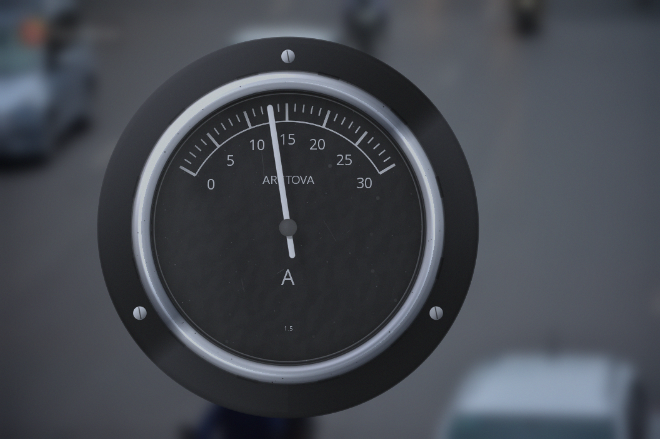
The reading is 13 A
